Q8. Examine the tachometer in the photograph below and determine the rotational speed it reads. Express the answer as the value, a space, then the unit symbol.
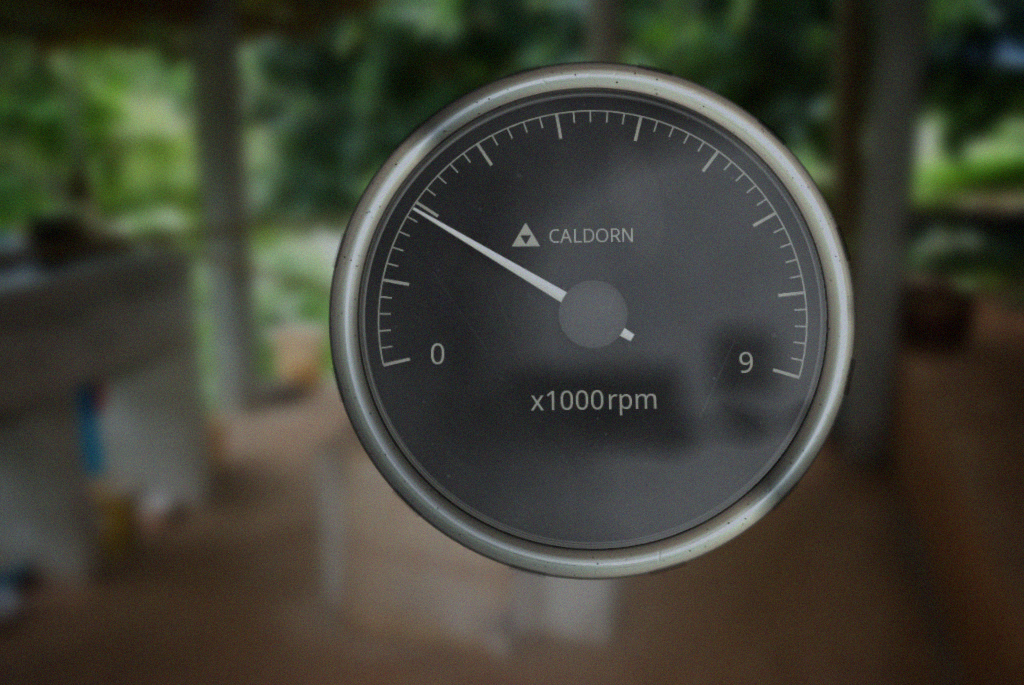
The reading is 1900 rpm
